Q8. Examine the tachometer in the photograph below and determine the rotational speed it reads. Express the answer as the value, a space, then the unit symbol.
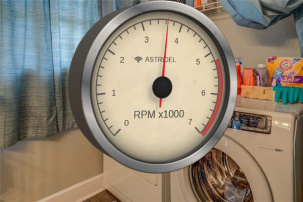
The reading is 3600 rpm
